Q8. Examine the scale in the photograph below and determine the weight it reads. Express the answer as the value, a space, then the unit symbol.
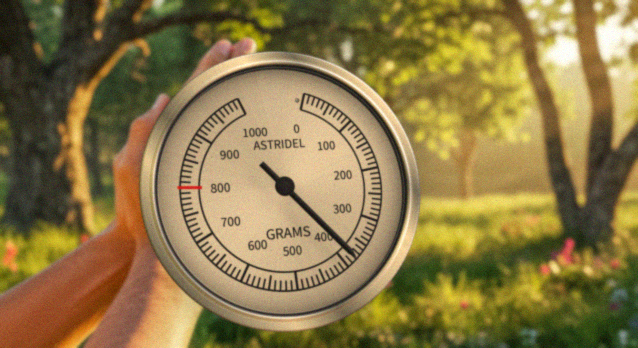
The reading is 380 g
